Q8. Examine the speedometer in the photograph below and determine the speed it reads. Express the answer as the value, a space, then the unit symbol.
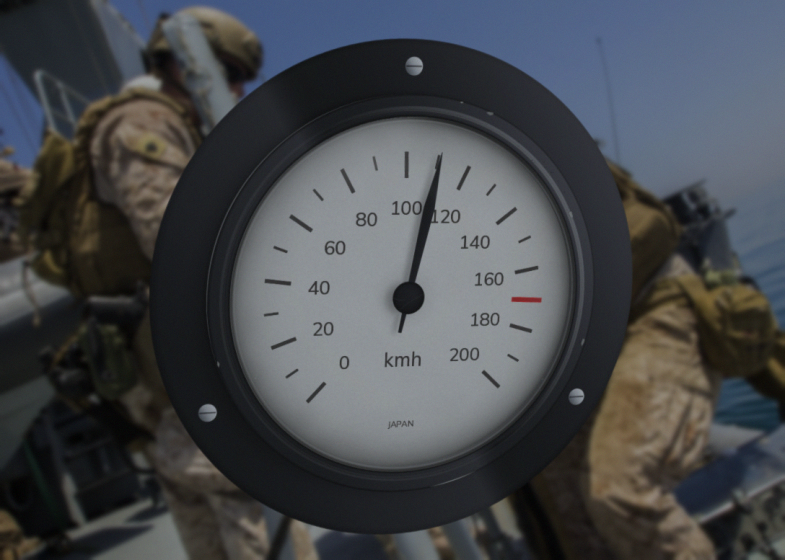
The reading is 110 km/h
